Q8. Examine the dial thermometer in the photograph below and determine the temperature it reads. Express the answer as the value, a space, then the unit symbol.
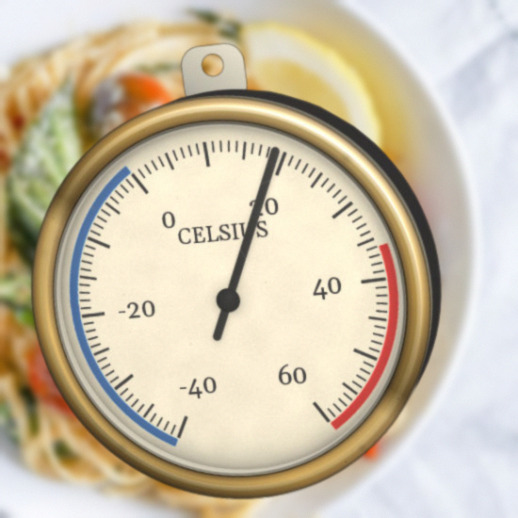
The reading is 19 °C
